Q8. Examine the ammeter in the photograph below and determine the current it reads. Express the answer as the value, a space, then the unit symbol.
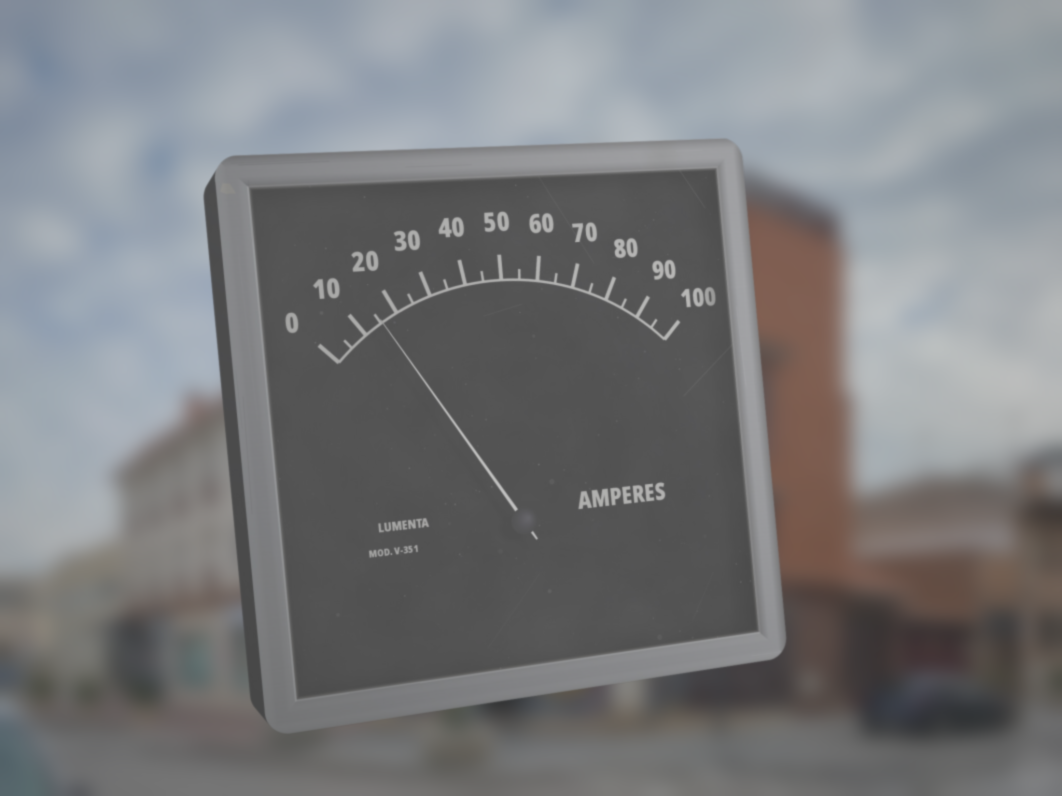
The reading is 15 A
